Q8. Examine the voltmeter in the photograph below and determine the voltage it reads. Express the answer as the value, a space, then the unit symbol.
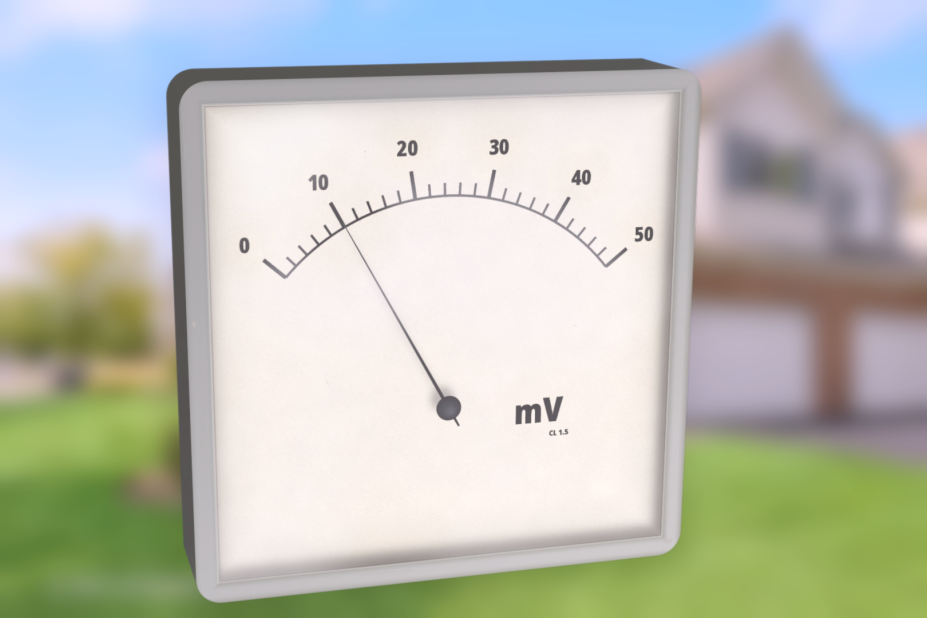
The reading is 10 mV
